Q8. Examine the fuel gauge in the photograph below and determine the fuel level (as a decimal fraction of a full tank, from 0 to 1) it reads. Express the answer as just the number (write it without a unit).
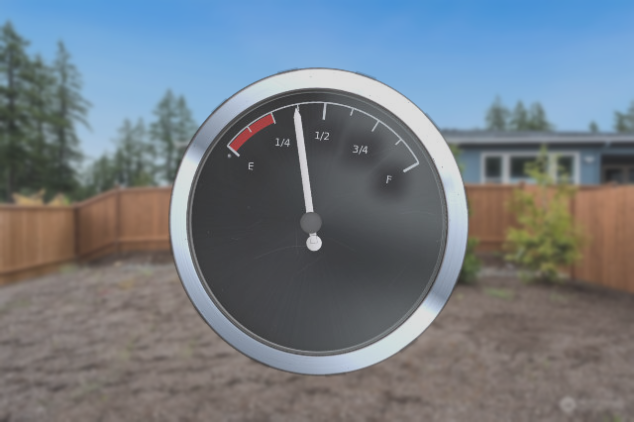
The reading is 0.375
